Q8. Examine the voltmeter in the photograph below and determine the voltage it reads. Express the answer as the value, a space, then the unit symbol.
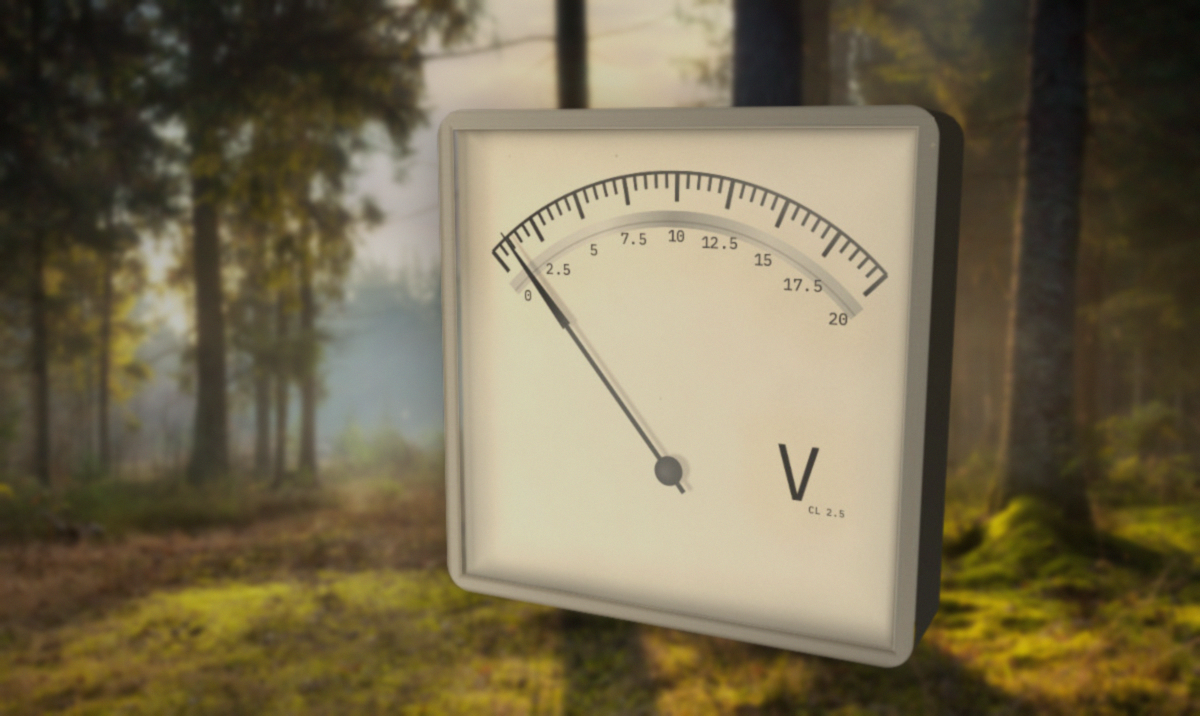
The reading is 1 V
